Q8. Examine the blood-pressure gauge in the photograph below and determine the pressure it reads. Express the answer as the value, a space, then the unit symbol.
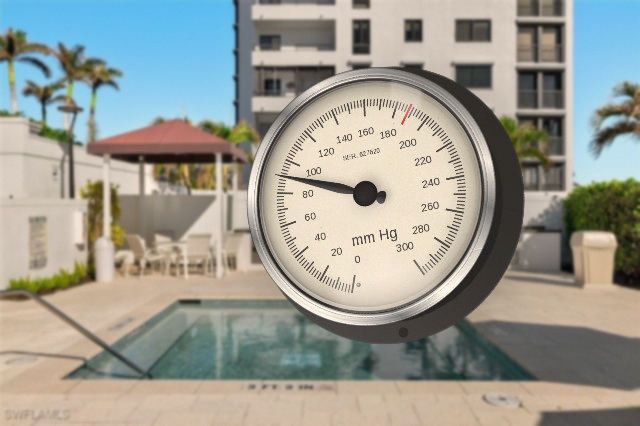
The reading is 90 mmHg
